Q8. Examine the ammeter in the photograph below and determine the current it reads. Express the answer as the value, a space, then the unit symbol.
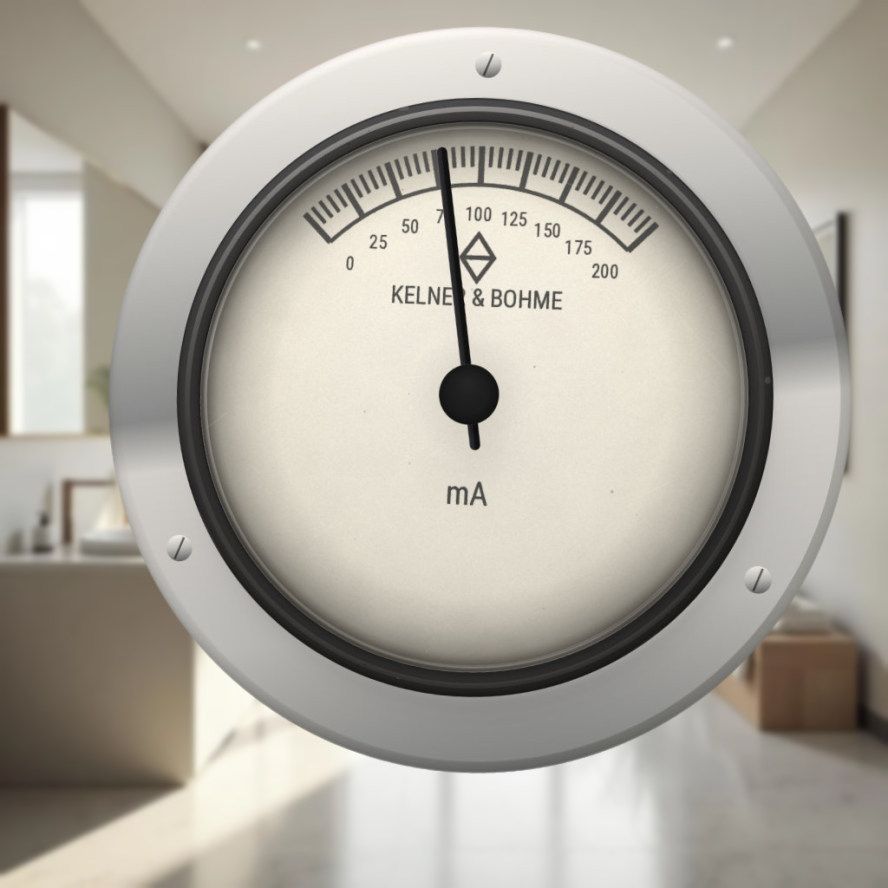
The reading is 80 mA
